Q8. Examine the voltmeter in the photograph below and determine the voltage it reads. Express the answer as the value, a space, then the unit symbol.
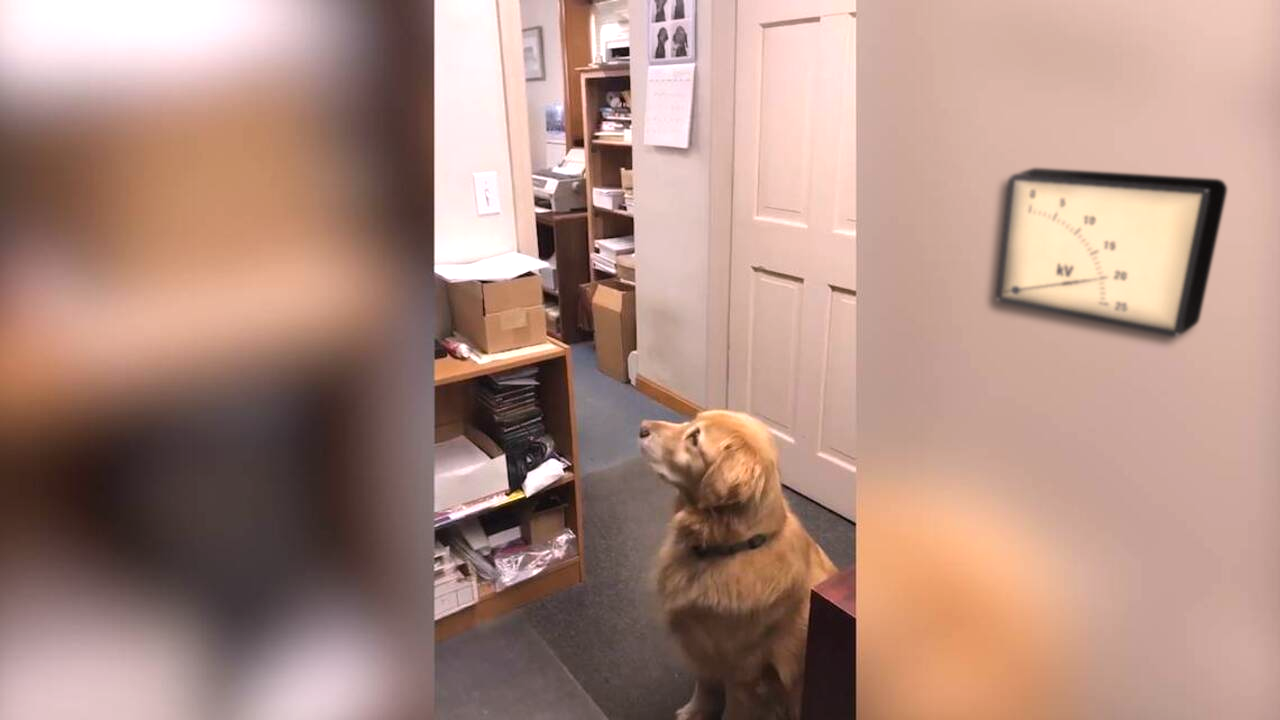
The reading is 20 kV
